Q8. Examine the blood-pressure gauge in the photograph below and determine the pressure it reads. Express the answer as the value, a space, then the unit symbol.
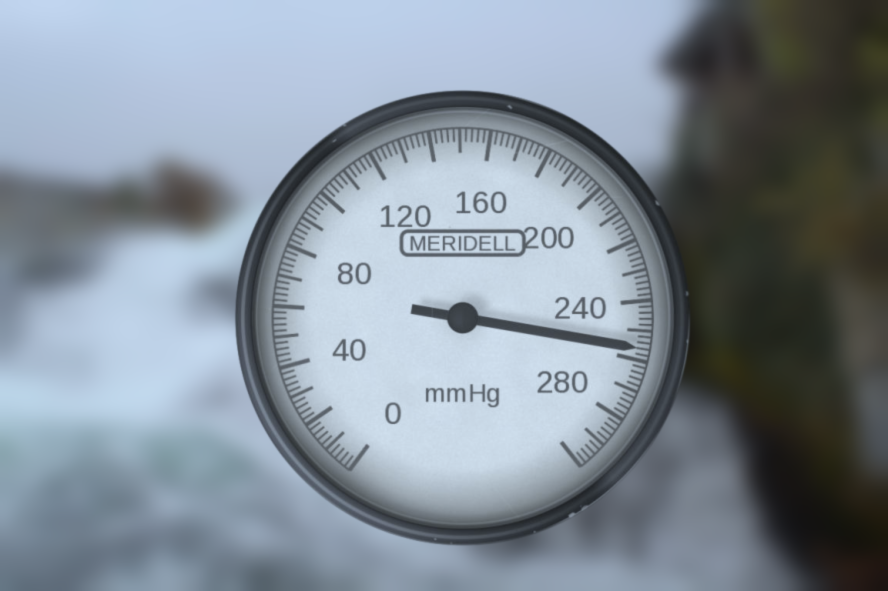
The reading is 256 mmHg
